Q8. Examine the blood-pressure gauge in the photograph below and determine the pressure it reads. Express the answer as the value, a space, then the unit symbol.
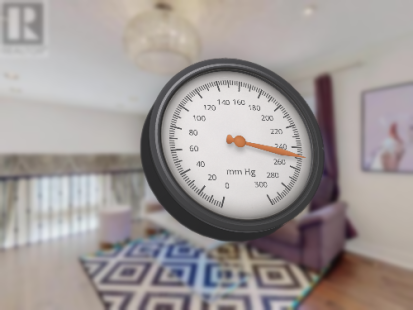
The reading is 250 mmHg
